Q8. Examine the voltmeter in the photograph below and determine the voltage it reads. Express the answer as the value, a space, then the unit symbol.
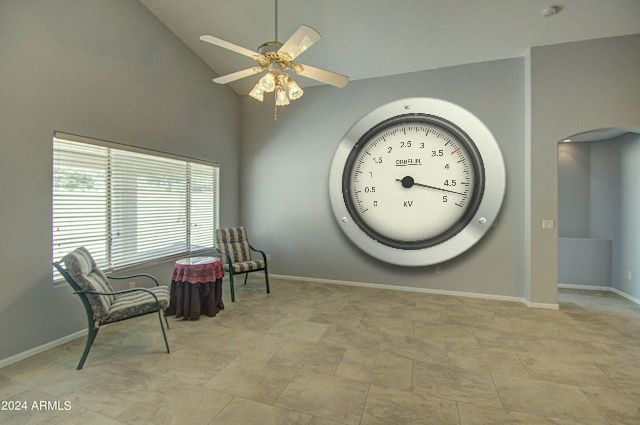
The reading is 4.75 kV
